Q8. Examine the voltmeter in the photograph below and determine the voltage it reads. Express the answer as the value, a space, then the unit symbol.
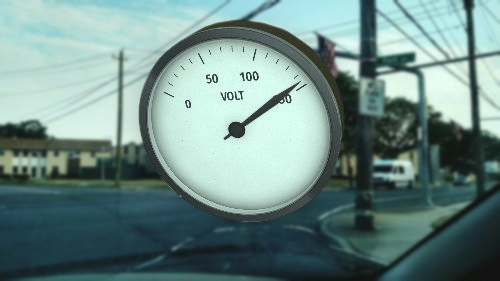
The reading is 145 V
